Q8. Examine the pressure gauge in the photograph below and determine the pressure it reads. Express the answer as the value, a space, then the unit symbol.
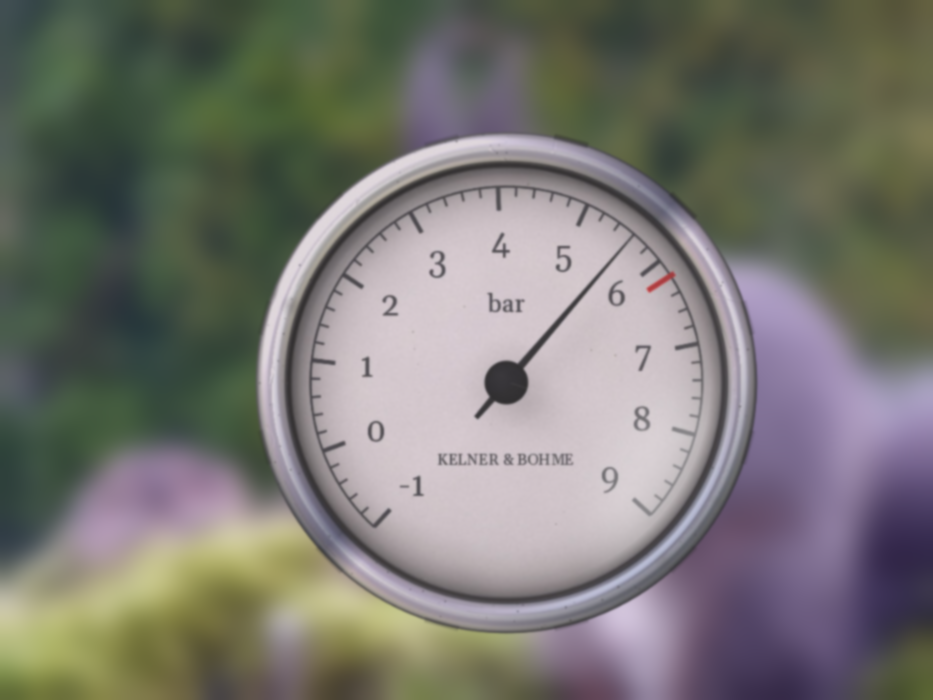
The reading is 5.6 bar
